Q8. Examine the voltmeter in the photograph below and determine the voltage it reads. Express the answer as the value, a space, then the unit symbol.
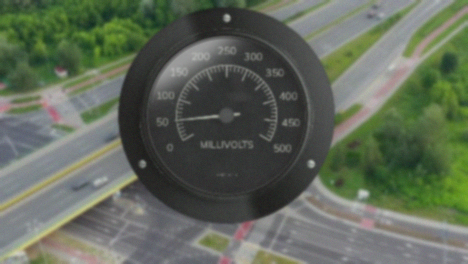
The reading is 50 mV
